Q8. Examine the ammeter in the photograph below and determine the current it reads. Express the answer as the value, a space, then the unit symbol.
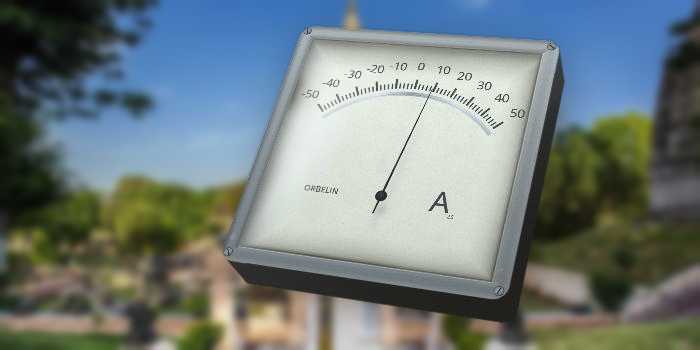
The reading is 10 A
